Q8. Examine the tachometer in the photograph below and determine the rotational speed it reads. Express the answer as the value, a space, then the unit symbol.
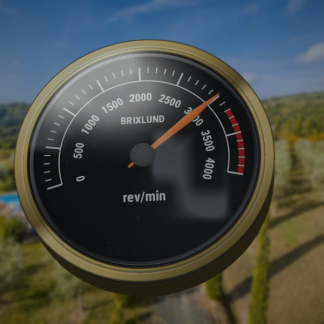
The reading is 3000 rpm
